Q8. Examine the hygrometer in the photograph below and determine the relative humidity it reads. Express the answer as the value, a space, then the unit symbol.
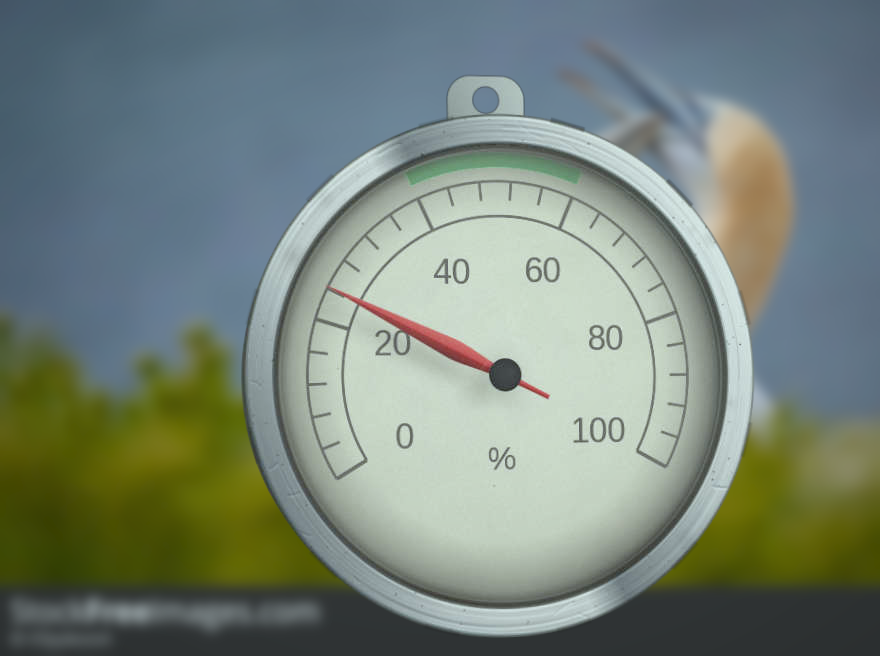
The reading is 24 %
